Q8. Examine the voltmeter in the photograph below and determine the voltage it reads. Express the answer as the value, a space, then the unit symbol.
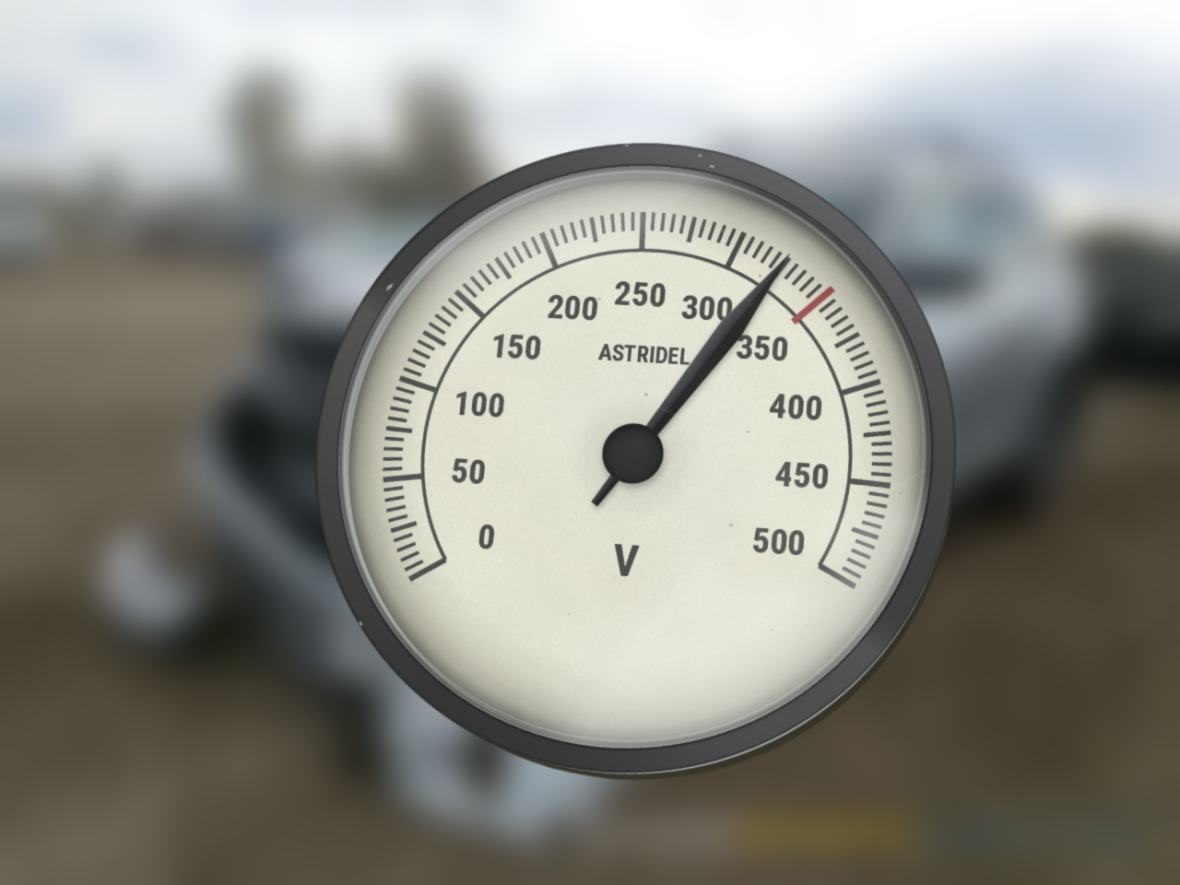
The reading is 325 V
